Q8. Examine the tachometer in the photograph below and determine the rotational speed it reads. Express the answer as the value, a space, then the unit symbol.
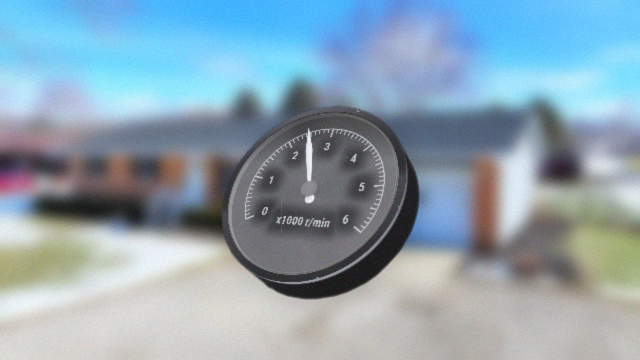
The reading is 2500 rpm
